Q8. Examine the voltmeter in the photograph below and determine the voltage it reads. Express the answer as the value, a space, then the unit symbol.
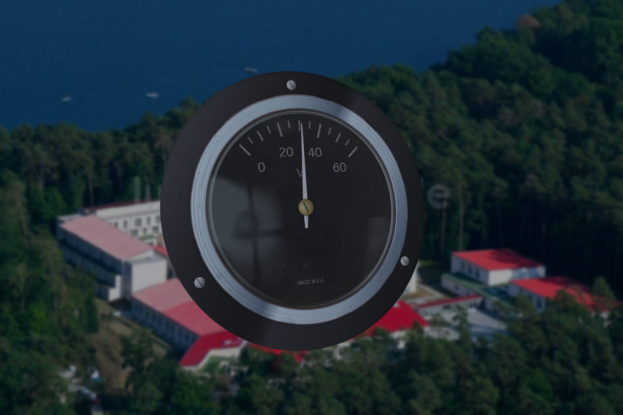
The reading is 30 V
